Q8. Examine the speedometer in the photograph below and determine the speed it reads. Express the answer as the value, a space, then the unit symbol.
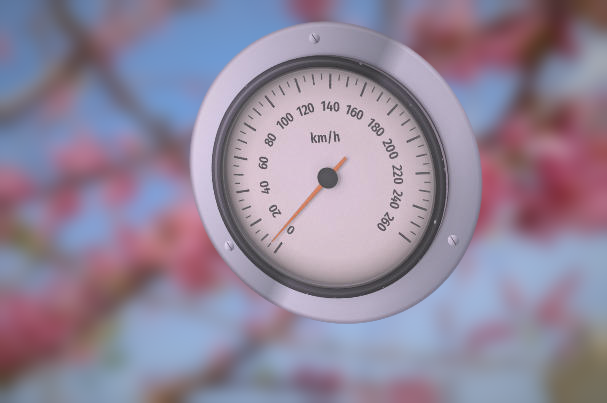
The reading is 5 km/h
